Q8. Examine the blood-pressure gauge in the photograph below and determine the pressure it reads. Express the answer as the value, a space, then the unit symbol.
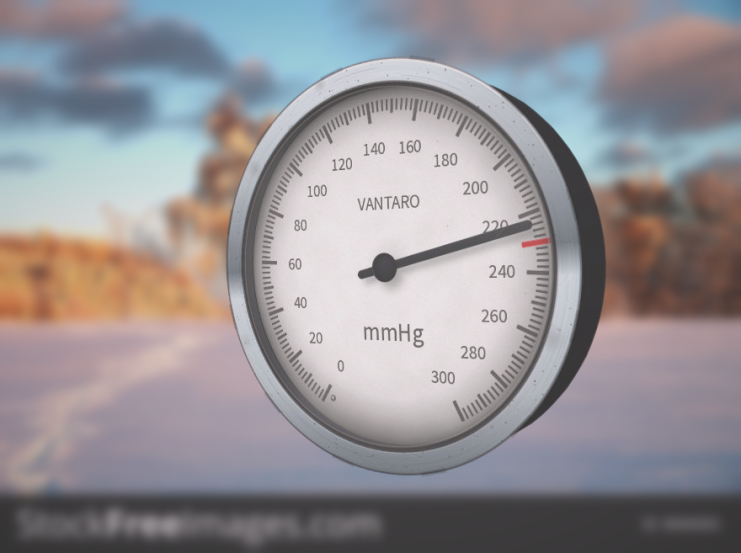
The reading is 224 mmHg
